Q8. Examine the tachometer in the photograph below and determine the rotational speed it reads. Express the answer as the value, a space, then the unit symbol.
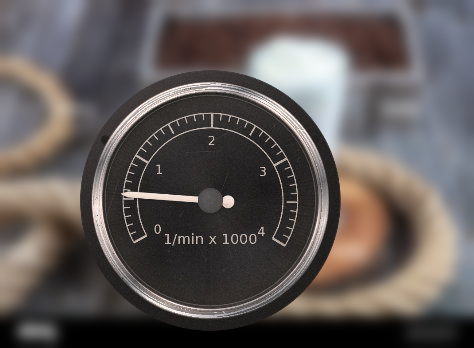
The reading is 550 rpm
